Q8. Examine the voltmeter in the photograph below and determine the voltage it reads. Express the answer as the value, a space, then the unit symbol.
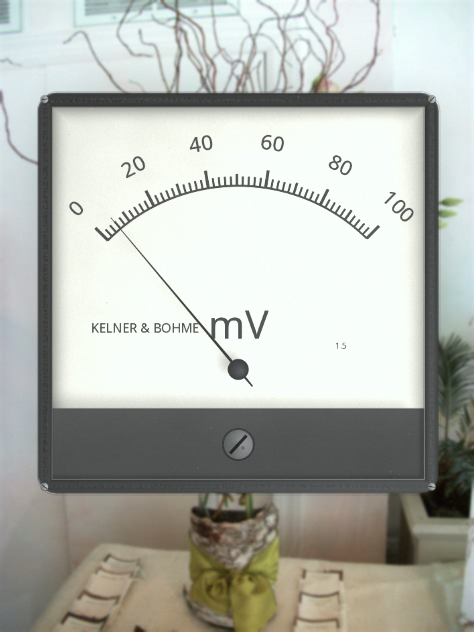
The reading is 6 mV
